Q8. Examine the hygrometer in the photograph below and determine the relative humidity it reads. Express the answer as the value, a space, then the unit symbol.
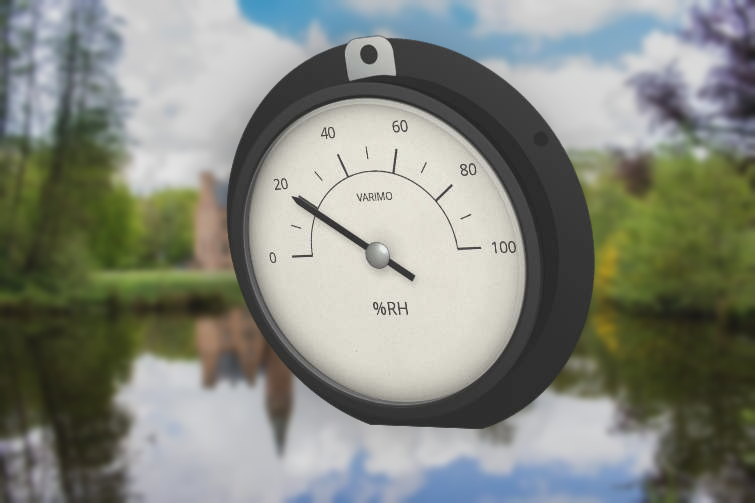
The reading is 20 %
